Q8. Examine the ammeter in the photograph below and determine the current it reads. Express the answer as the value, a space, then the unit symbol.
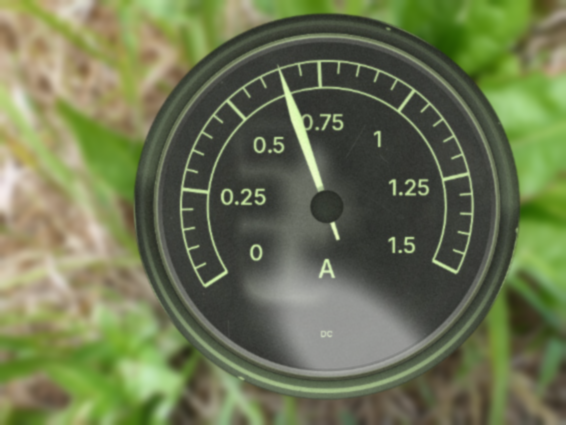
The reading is 0.65 A
